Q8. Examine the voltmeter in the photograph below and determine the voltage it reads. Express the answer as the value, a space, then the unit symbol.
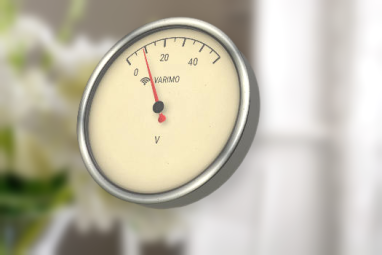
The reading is 10 V
